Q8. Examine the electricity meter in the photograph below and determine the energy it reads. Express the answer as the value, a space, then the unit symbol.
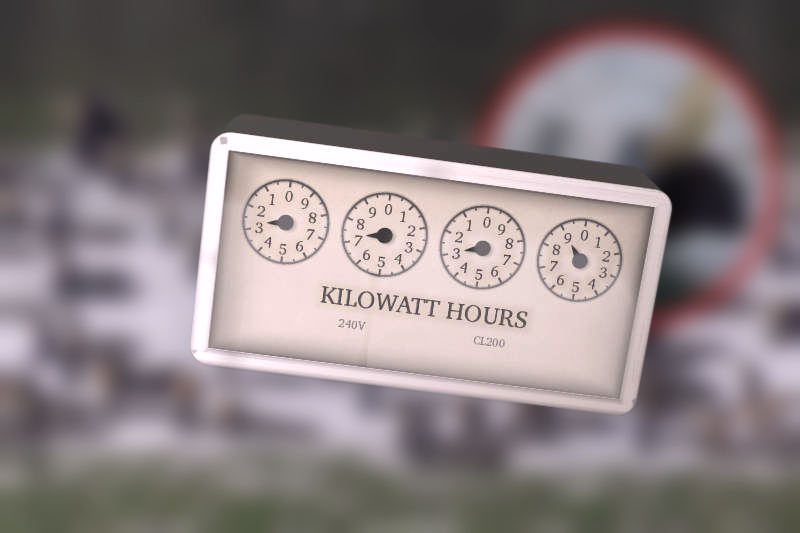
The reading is 2729 kWh
